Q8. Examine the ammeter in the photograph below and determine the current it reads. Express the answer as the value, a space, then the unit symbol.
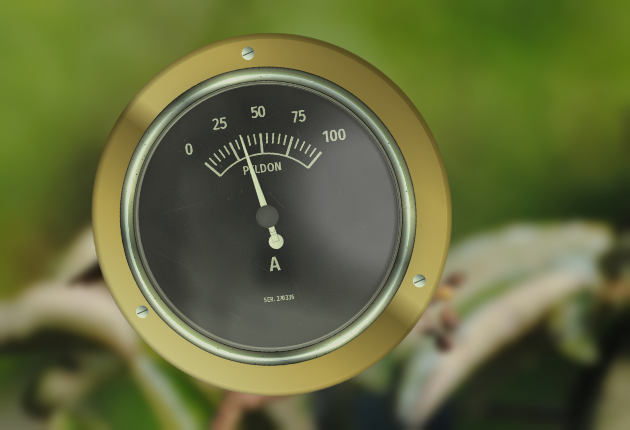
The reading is 35 A
